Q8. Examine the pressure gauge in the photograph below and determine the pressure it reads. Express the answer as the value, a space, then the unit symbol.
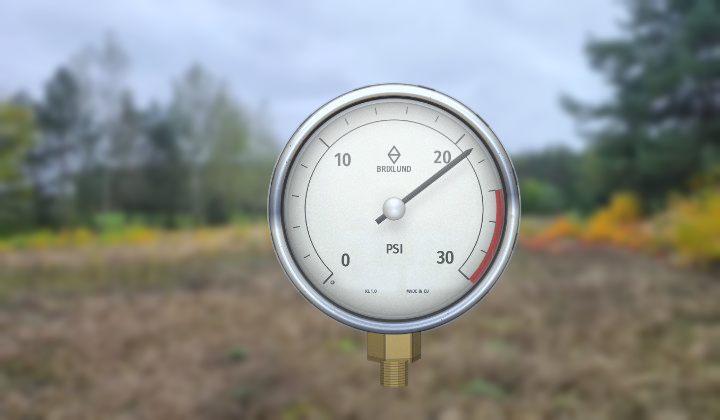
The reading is 21 psi
